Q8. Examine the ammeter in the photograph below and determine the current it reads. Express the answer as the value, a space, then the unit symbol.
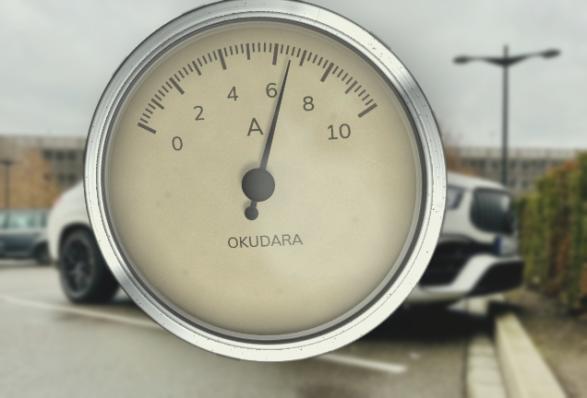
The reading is 6.6 A
